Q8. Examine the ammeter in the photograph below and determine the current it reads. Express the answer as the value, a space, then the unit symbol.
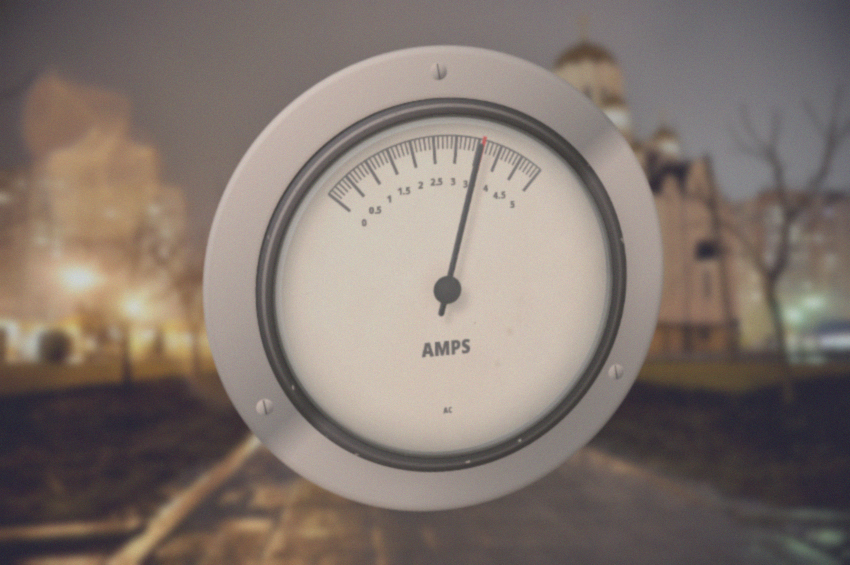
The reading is 3.5 A
